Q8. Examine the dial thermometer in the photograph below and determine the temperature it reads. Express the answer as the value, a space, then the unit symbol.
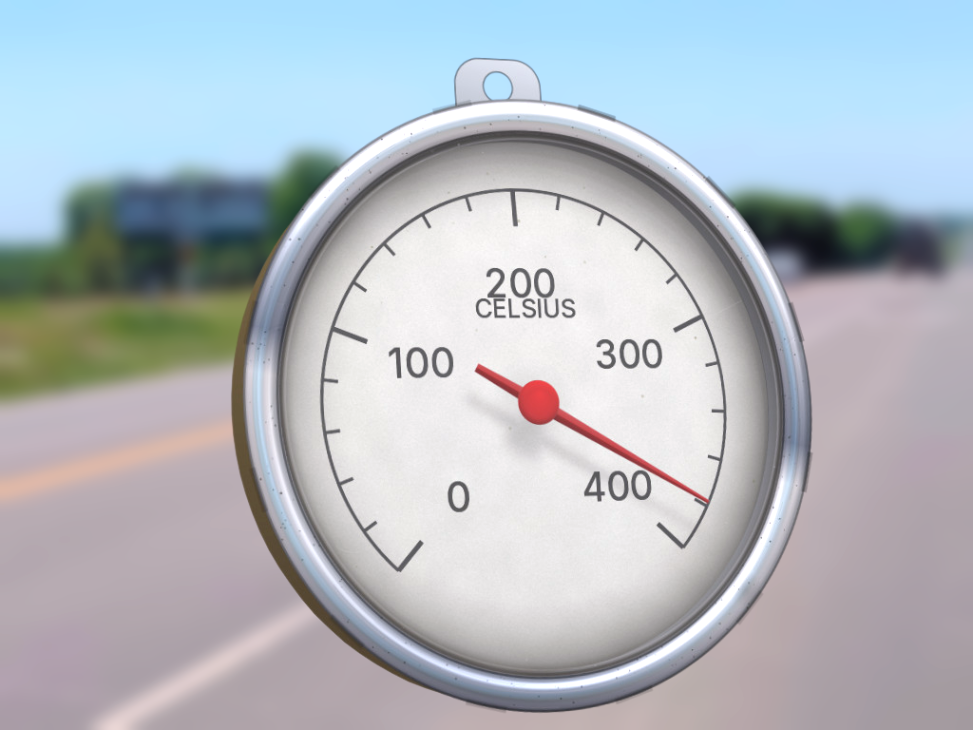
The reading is 380 °C
